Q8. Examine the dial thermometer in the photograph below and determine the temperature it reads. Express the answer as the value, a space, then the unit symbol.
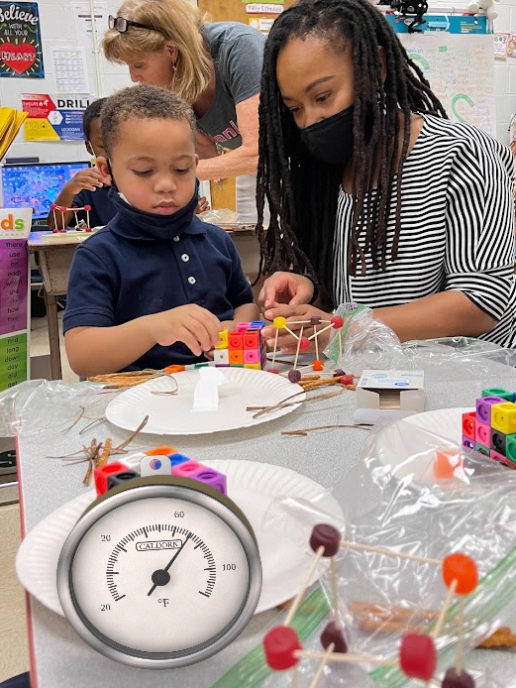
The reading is 70 °F
